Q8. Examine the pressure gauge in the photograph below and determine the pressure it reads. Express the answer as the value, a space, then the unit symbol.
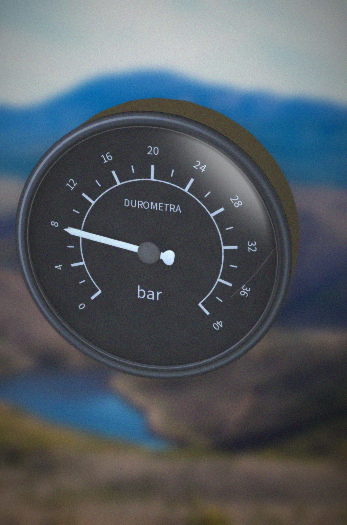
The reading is 8 bar
